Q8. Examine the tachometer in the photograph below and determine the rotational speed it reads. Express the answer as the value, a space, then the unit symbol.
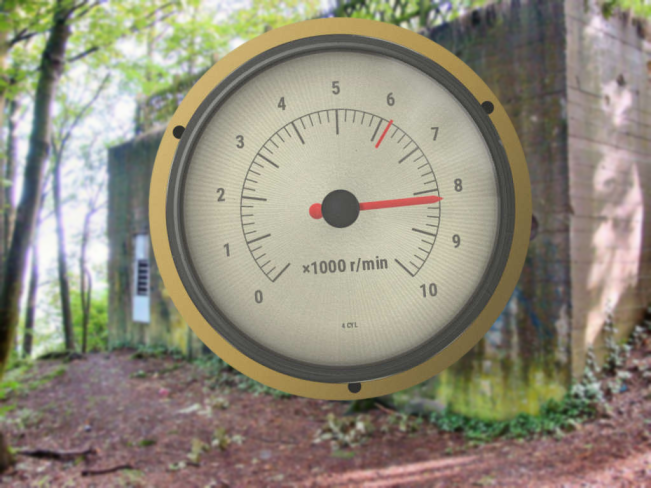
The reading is 8200 rpm
